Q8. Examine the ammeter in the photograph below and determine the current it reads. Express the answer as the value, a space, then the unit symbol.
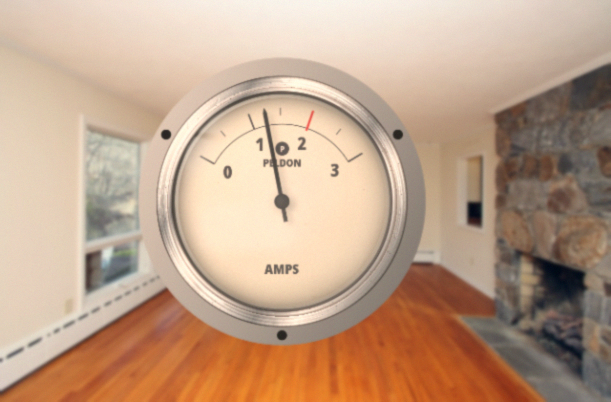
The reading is 1.25 A
